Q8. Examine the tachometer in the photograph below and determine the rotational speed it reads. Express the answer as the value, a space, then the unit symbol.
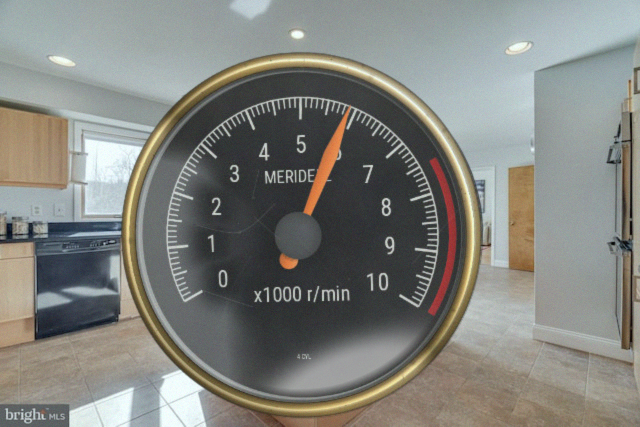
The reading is 5900 rpm
